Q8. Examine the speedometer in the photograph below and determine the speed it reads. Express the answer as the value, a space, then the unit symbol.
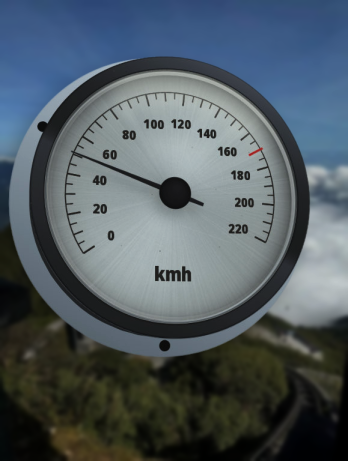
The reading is 50 km/h
